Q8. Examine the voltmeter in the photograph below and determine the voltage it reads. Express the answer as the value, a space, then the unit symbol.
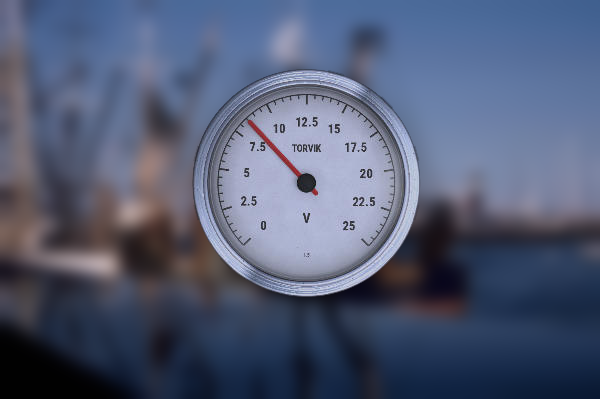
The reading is 8.5 V
